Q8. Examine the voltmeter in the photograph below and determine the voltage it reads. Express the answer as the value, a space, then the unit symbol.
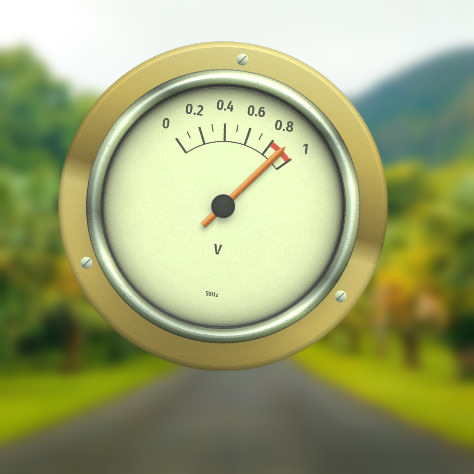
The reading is 0.9 V
